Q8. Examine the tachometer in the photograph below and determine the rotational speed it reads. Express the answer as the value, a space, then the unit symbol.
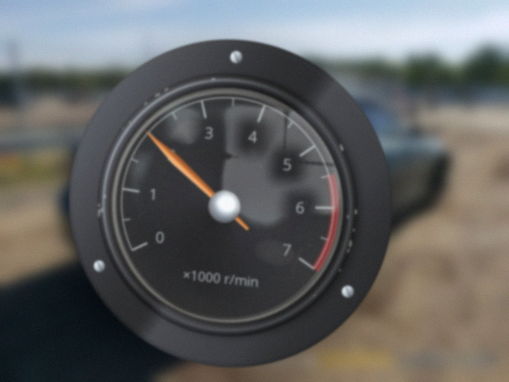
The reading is 2000 rpm
